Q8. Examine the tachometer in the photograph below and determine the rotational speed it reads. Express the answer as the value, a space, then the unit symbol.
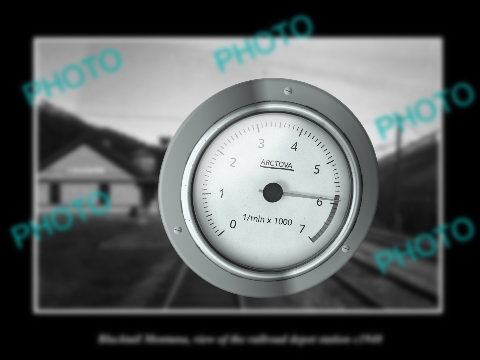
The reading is 5900 rpm
